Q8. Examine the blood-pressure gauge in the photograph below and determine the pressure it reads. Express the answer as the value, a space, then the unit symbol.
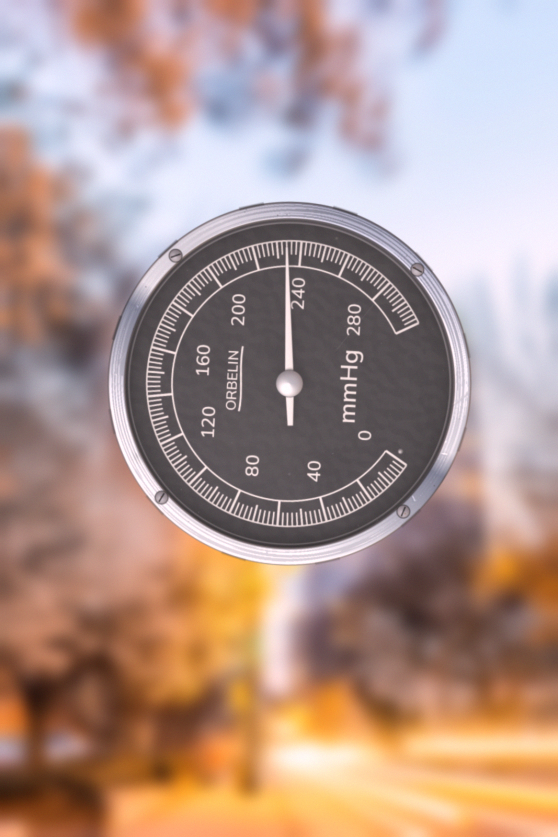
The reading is 234 mmHg
